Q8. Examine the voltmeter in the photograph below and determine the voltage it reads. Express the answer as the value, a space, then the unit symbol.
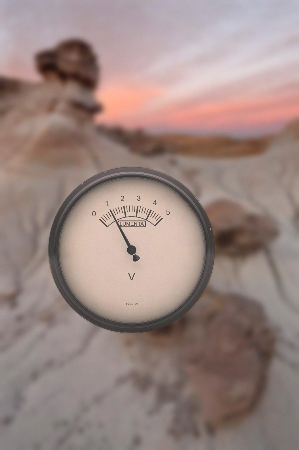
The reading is 1 V
